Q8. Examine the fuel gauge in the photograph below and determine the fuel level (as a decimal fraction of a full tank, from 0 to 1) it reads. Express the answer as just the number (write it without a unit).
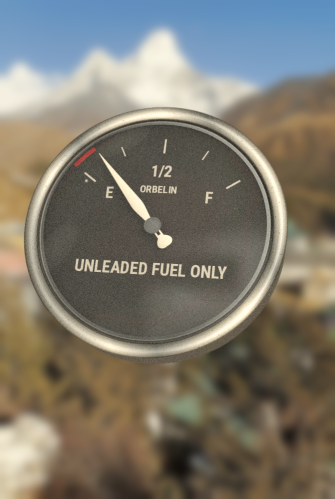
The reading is 0.125
